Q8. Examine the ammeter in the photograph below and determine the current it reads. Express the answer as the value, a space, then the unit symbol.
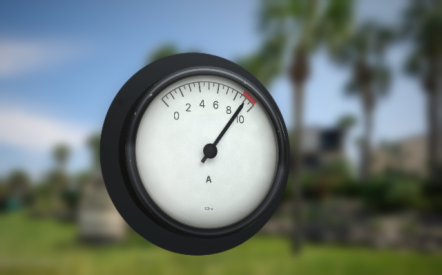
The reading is 9 A
